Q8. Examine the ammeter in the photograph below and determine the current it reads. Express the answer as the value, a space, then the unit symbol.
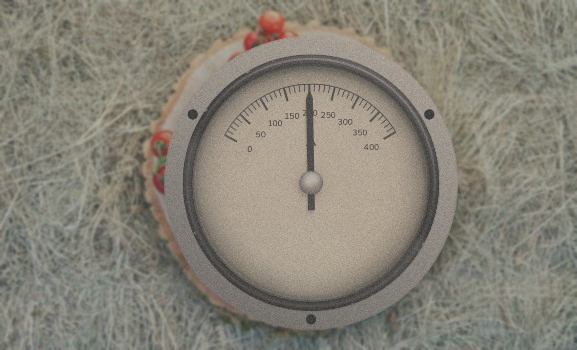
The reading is 200 A
